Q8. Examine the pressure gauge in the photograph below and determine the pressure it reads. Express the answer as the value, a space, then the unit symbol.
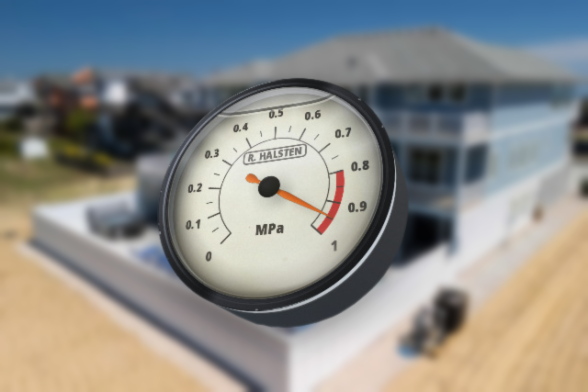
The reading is 0.95 MPa
